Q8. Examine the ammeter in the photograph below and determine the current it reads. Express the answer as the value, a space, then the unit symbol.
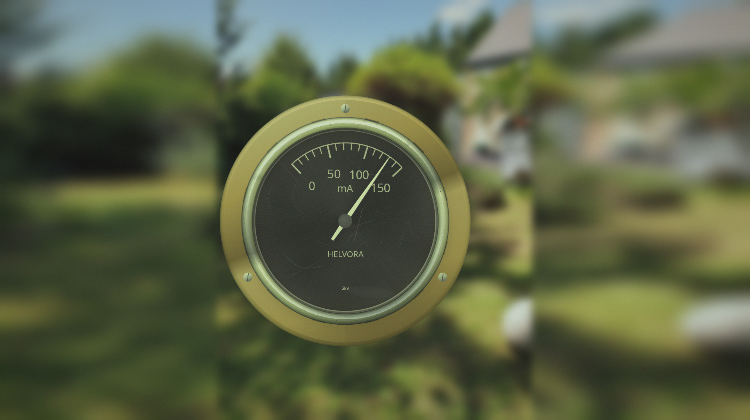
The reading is 130 mA
